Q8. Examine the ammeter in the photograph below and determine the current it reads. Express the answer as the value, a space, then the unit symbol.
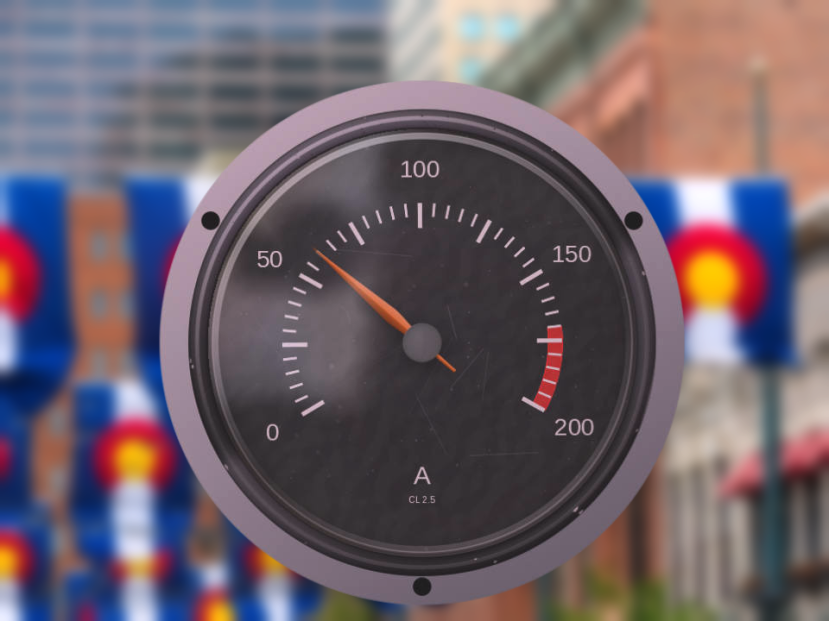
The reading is 60 A
